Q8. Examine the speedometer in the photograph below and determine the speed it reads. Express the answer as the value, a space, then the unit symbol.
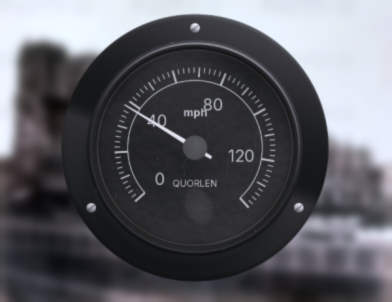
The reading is 38 mph
